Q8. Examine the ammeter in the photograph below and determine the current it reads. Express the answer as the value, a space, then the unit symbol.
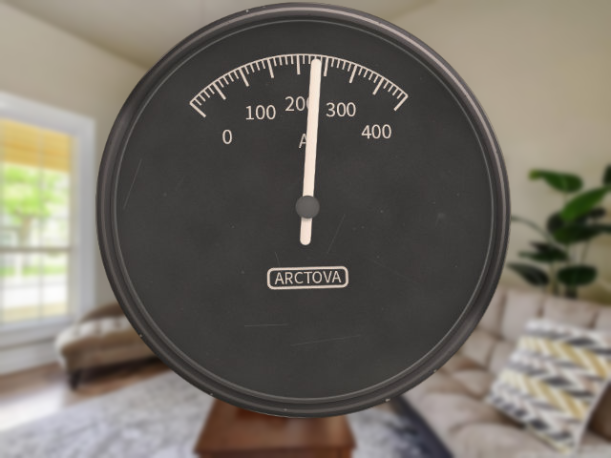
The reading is 230 A
